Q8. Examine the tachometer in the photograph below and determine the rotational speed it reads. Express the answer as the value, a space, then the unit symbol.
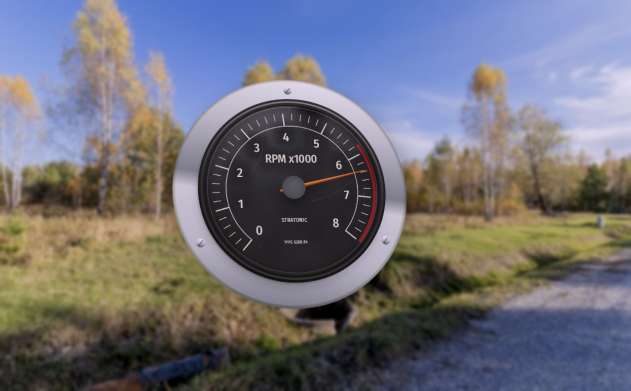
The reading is 6400 rpm
